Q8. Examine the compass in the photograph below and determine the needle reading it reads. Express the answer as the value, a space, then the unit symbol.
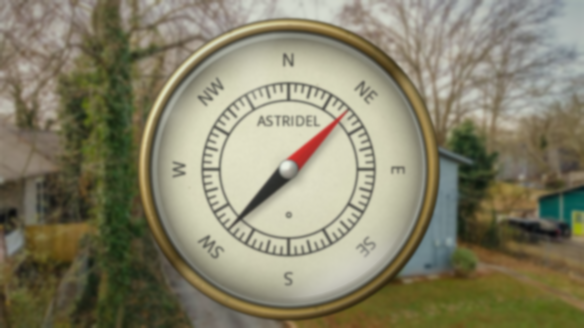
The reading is 45 °
